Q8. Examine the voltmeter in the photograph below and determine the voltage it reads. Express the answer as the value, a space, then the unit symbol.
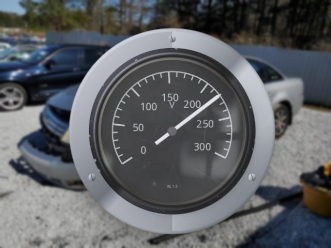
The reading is 220 V
